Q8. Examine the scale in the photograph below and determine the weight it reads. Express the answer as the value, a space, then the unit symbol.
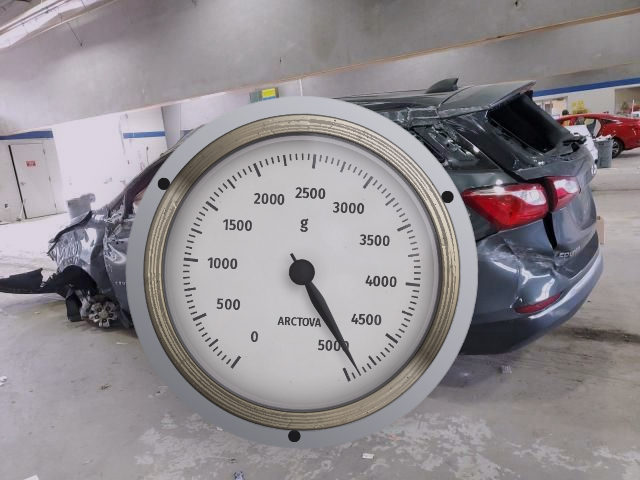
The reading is 4900 g
